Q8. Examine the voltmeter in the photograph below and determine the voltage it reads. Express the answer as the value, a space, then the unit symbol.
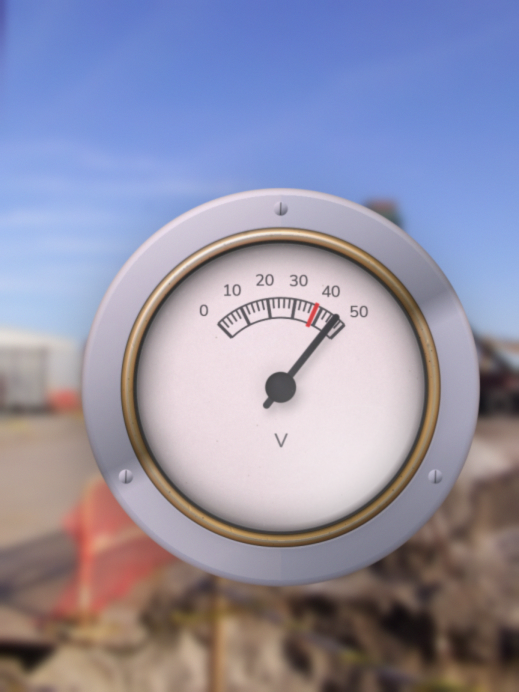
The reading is 46 V
